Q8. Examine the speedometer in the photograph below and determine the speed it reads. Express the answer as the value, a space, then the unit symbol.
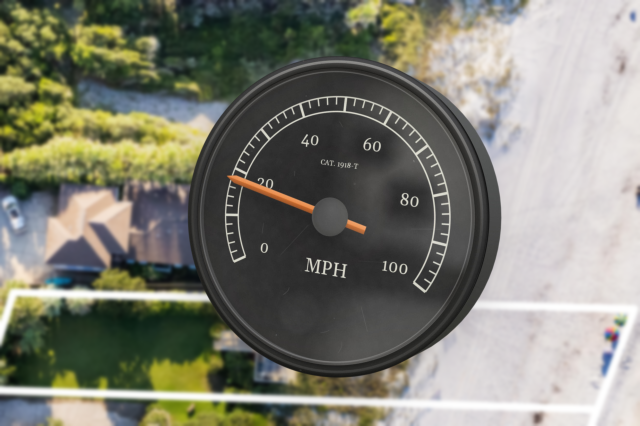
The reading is 18 mph
